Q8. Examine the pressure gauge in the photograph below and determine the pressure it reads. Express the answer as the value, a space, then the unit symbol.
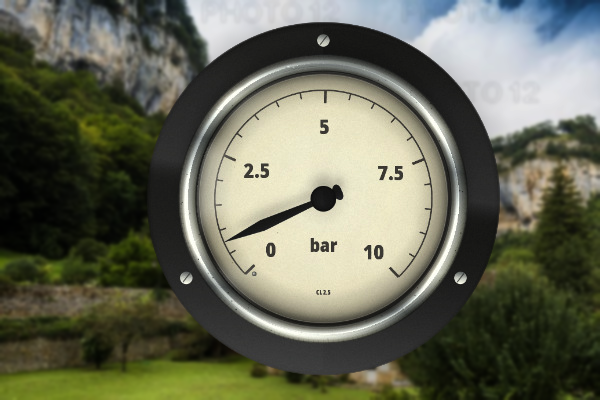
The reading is 0.75 bar
